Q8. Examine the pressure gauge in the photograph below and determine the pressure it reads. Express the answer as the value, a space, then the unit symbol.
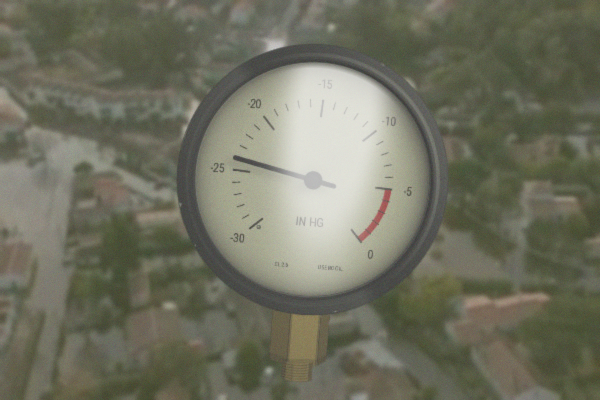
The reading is -24 inHg
